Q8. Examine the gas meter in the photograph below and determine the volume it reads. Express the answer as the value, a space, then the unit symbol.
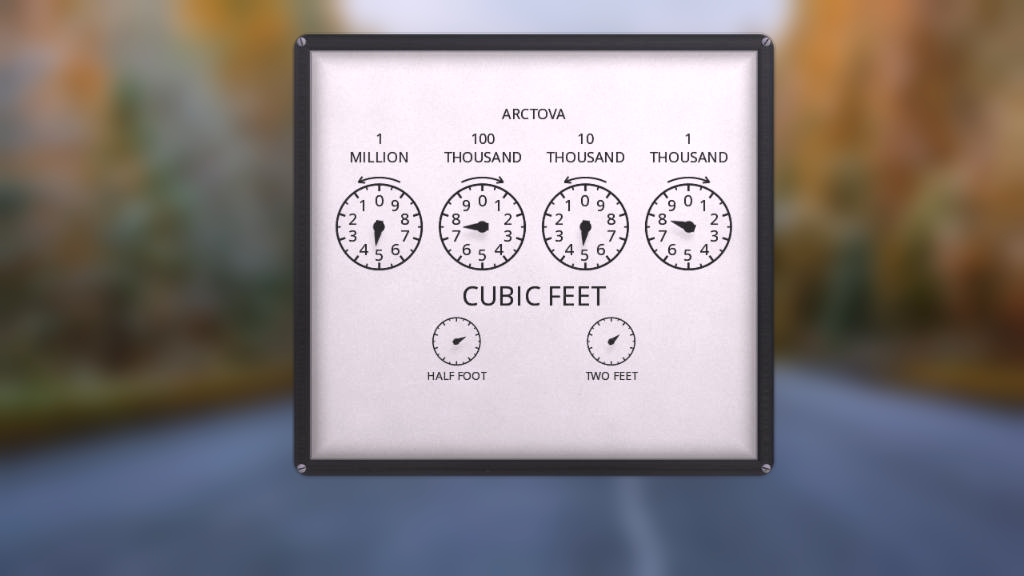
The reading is 474800 ft³
